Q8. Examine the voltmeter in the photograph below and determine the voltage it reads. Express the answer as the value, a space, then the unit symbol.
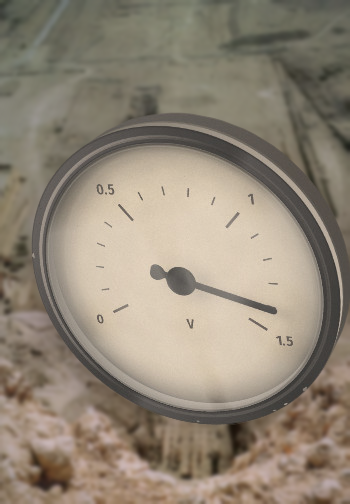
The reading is 1.4 V
